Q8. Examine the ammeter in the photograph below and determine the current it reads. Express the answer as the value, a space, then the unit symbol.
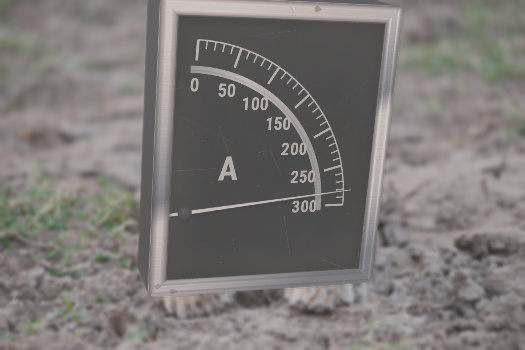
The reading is 280 A
